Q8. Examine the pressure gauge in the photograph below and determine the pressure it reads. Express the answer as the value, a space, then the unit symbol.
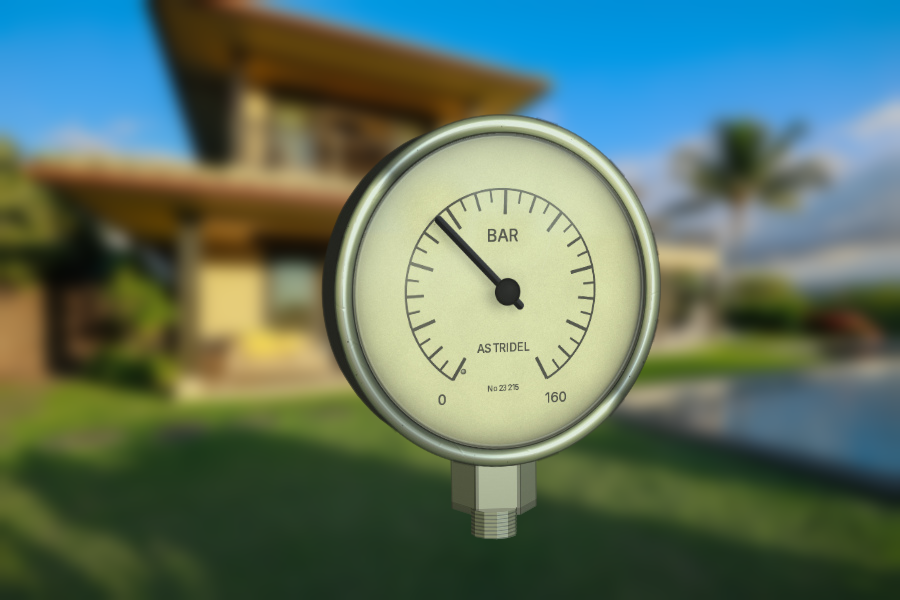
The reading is 55 bar
